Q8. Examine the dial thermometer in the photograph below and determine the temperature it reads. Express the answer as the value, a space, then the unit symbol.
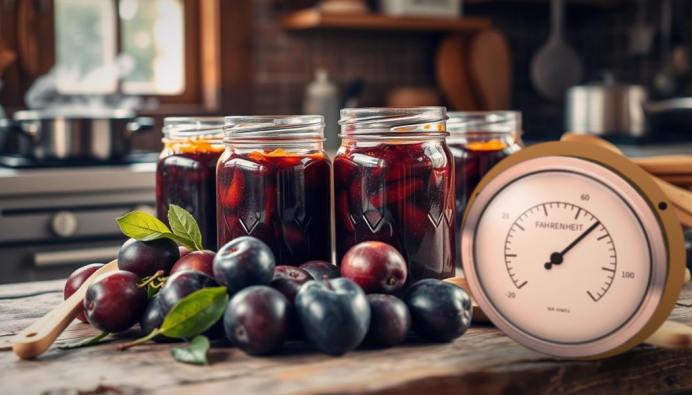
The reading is 72 °F
